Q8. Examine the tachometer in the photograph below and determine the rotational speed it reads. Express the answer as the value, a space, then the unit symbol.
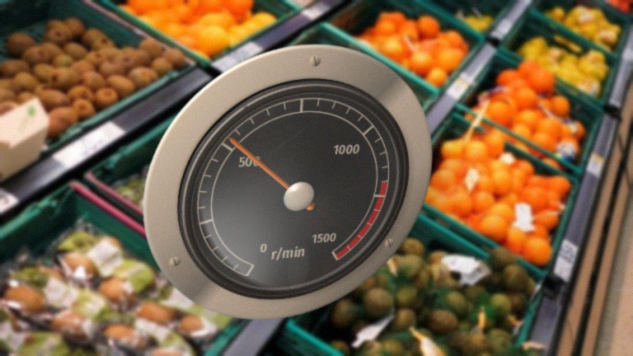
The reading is 525 rpm
